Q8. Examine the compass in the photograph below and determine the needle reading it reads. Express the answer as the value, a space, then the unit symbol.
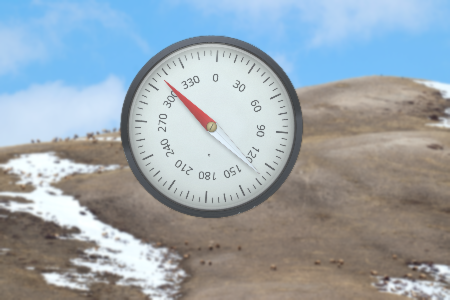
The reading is 310 °
